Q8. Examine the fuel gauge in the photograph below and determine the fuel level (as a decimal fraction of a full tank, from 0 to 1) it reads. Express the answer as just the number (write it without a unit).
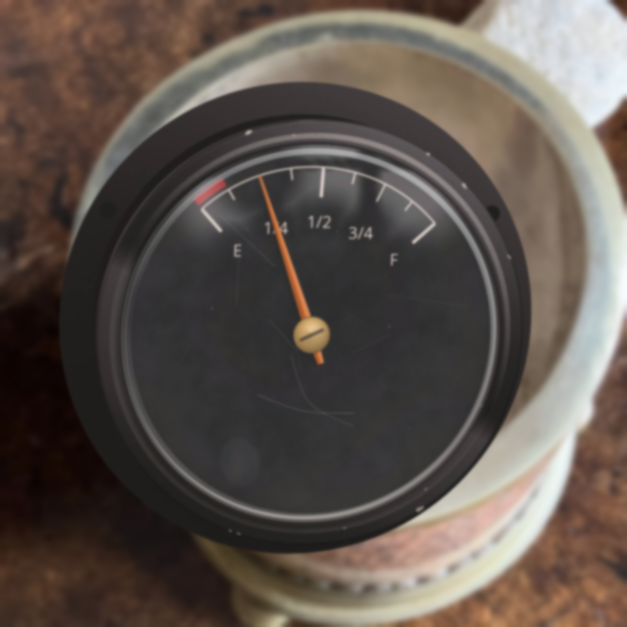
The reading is 0.25
